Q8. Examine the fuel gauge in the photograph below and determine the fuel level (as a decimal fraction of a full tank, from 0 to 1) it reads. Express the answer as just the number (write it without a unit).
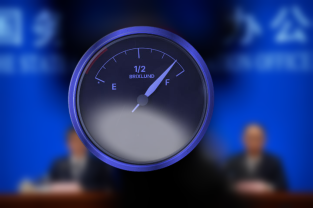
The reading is 0.875
